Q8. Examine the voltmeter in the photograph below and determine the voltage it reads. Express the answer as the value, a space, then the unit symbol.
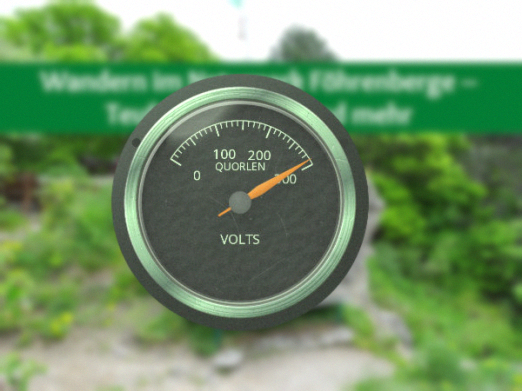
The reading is 290 V
